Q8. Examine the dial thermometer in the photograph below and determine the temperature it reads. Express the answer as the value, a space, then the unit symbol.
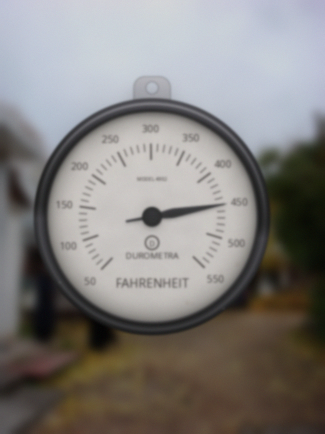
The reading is 450 °F
